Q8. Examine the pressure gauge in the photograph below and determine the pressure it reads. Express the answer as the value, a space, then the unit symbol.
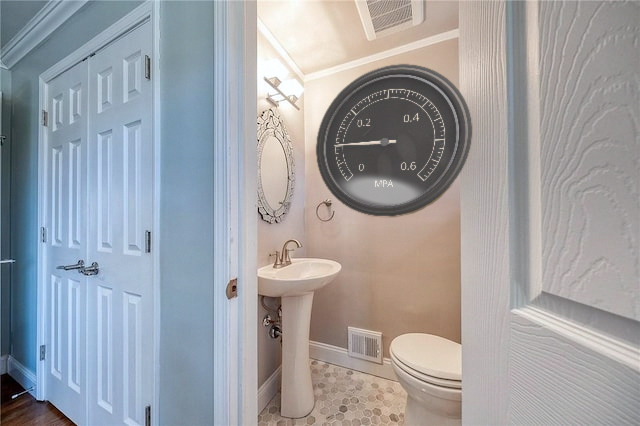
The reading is 0.1 MPa
